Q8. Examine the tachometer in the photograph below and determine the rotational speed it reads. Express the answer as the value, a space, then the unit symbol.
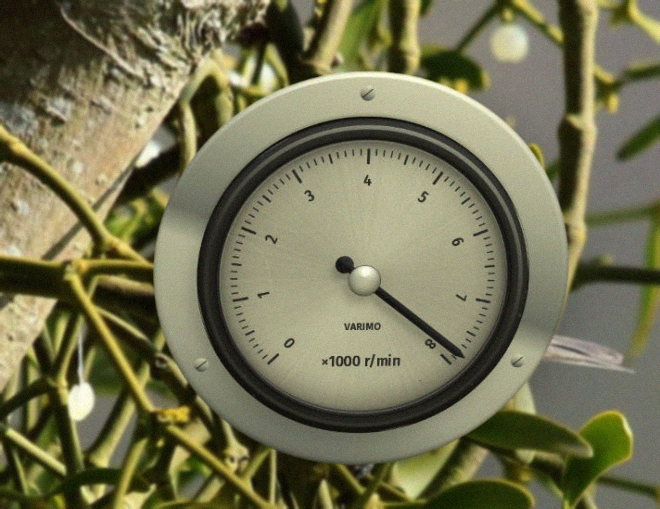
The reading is 7800 rpm
